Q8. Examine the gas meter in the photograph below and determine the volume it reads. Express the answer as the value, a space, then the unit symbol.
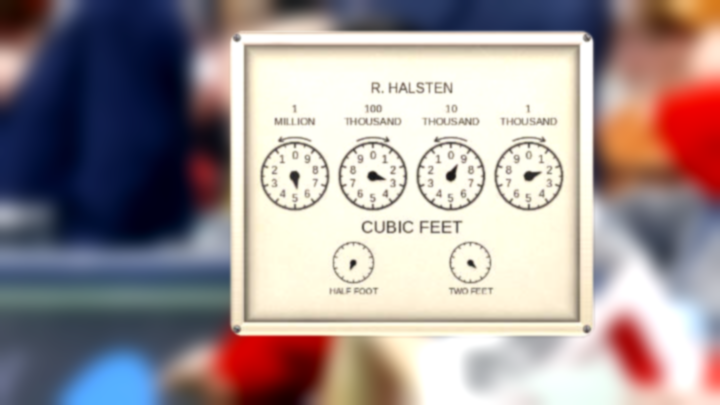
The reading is 529200 ft³
